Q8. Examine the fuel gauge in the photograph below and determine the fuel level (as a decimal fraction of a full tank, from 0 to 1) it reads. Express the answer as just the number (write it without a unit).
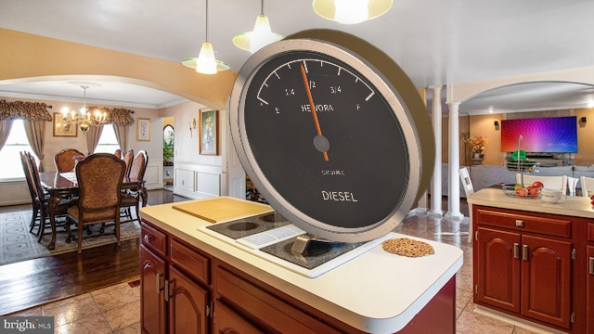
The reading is 0.5
